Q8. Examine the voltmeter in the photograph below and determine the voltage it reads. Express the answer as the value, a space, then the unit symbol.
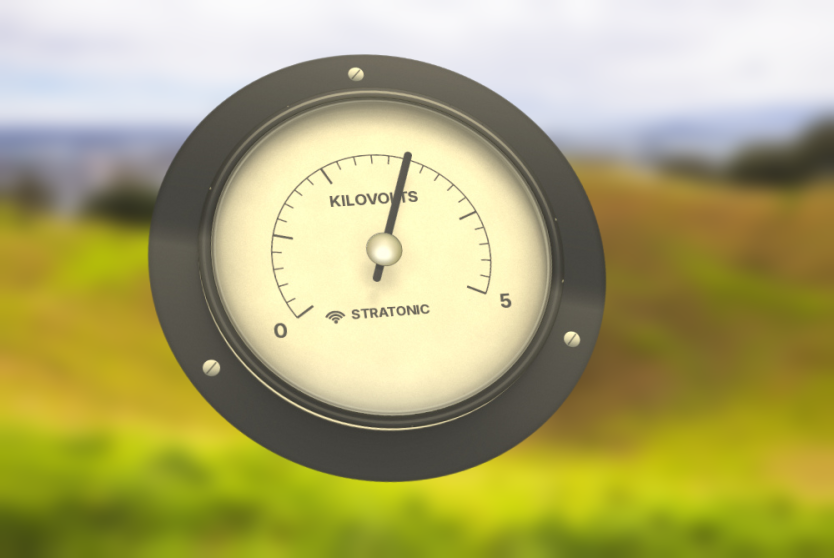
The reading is 3 kV
